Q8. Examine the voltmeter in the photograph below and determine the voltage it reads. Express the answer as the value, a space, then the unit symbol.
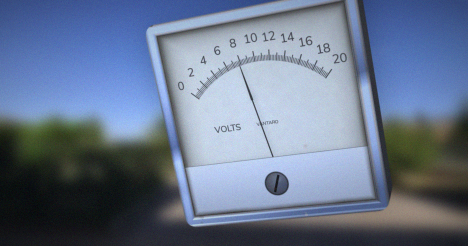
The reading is 8 V
